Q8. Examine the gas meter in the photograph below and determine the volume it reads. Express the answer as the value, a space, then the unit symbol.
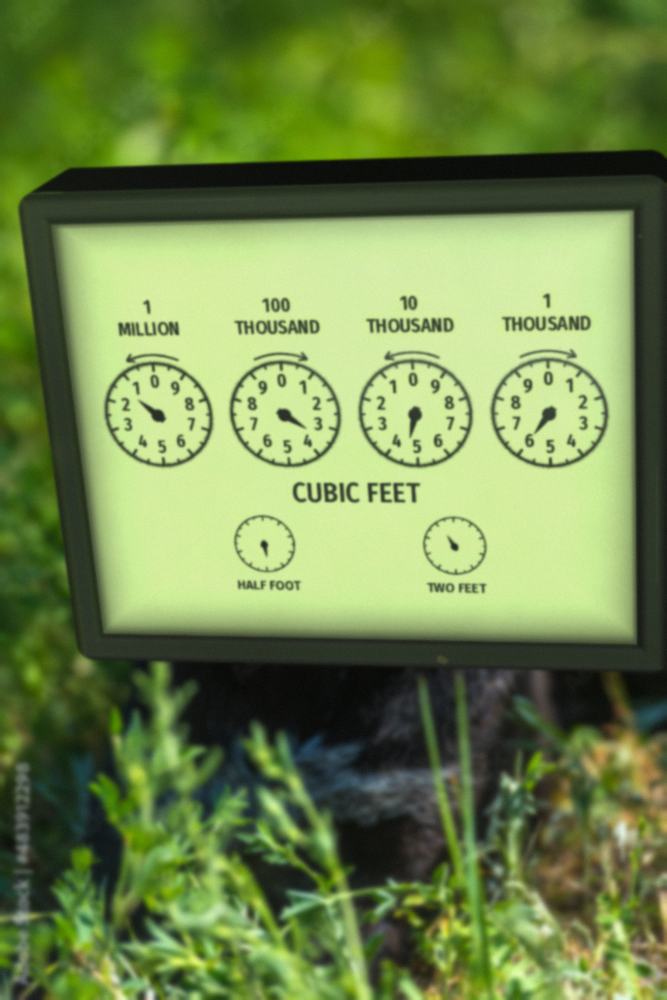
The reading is 134600 ft³
